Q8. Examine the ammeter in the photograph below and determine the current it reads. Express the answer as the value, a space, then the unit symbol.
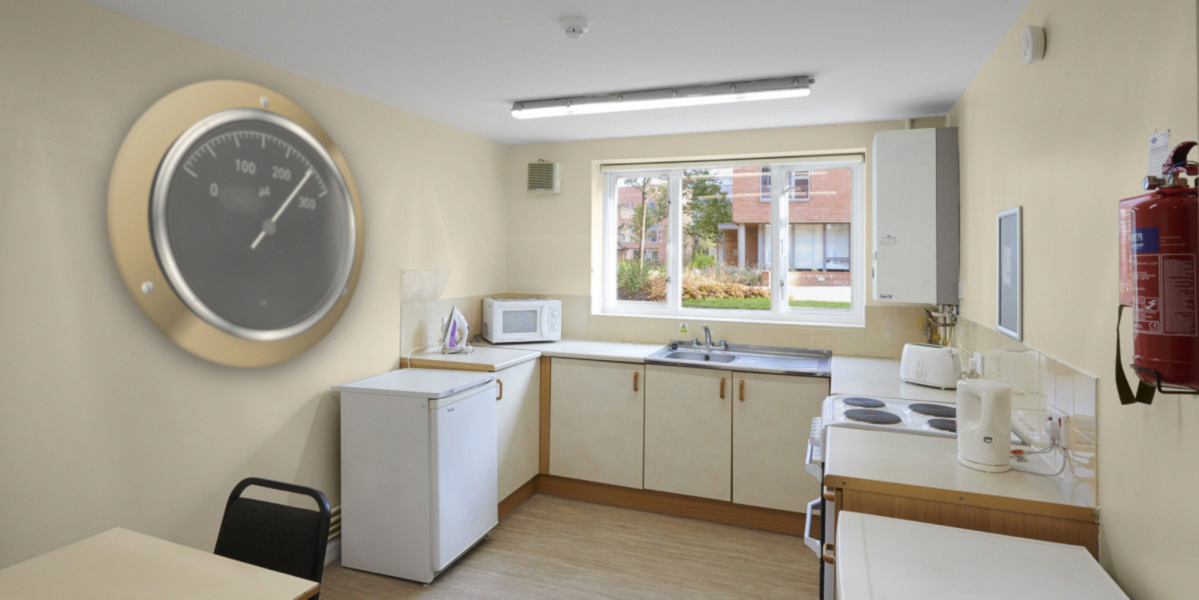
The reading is 250 µA
